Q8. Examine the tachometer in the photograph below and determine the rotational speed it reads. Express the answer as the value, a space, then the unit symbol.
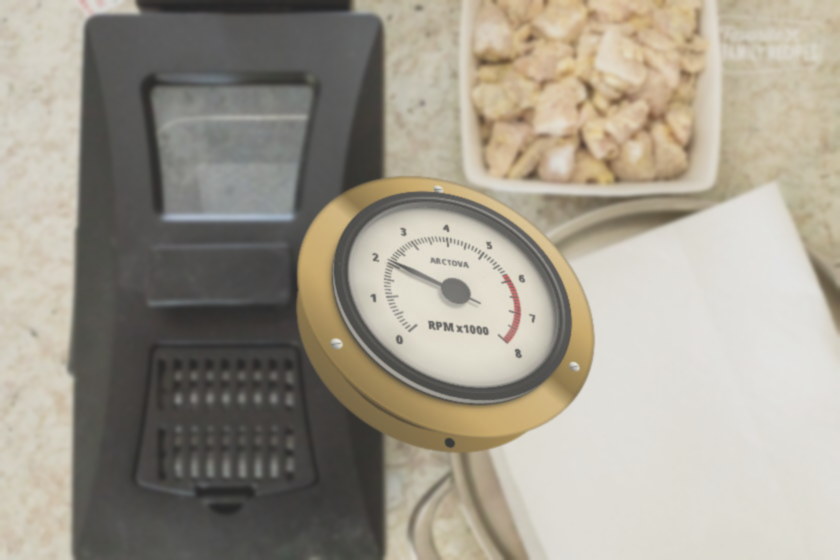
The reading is 2000 rpm
